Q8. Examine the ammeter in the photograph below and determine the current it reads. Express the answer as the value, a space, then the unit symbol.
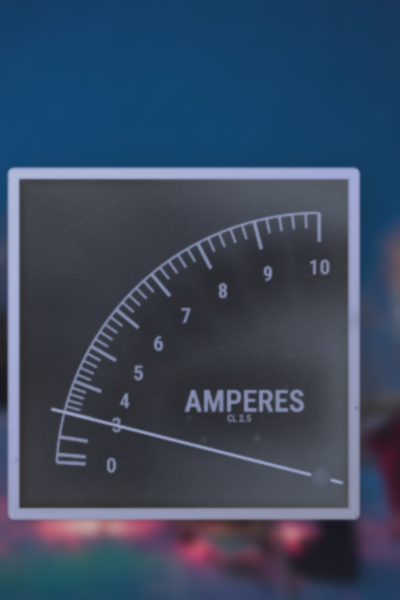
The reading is 3 A
